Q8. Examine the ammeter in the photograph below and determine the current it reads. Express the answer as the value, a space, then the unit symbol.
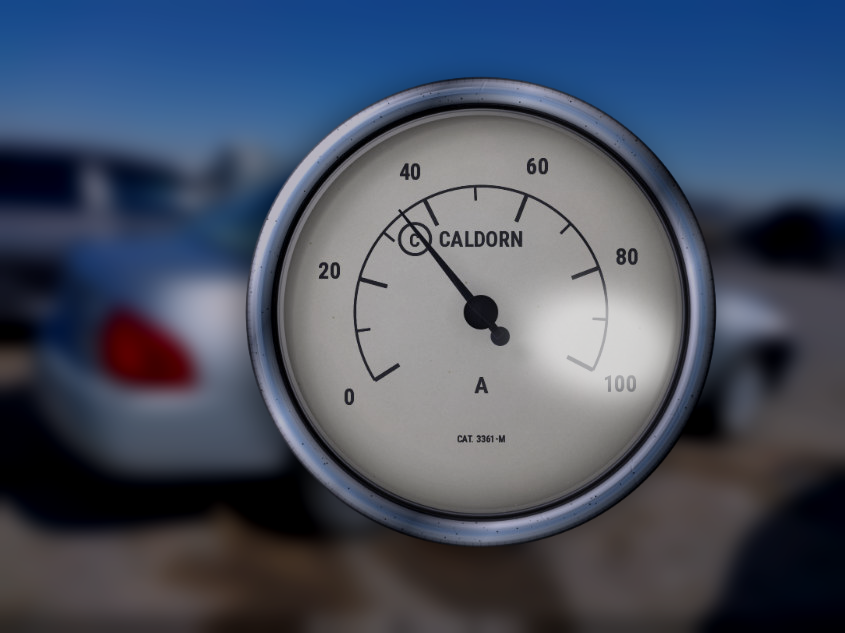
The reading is 35 A
